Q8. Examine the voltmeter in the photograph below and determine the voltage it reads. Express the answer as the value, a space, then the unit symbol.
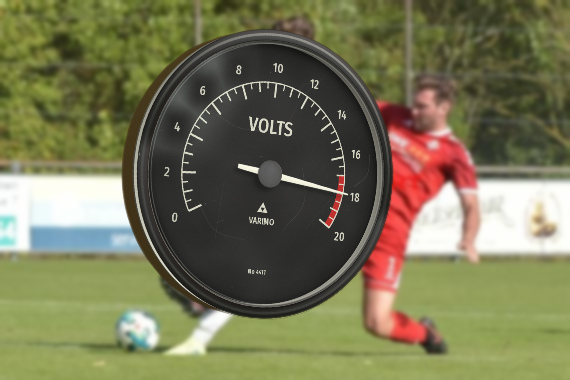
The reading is 18 V
